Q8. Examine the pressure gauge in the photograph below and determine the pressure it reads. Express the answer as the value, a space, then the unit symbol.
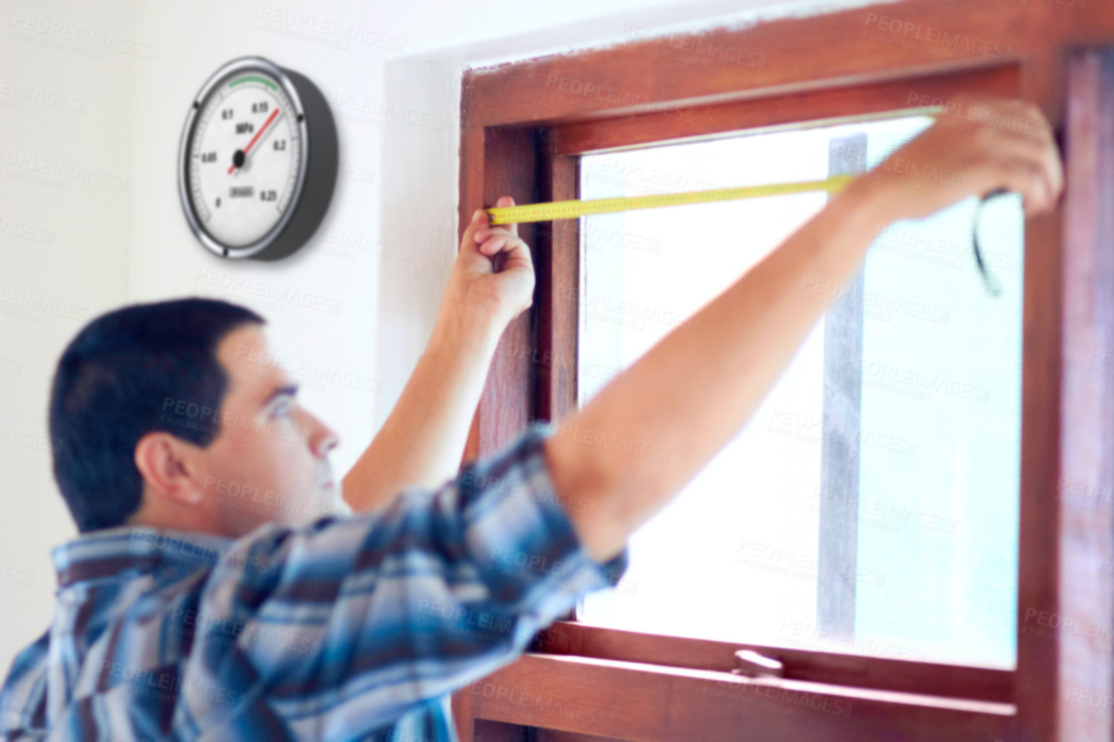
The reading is 0.175 MPa
